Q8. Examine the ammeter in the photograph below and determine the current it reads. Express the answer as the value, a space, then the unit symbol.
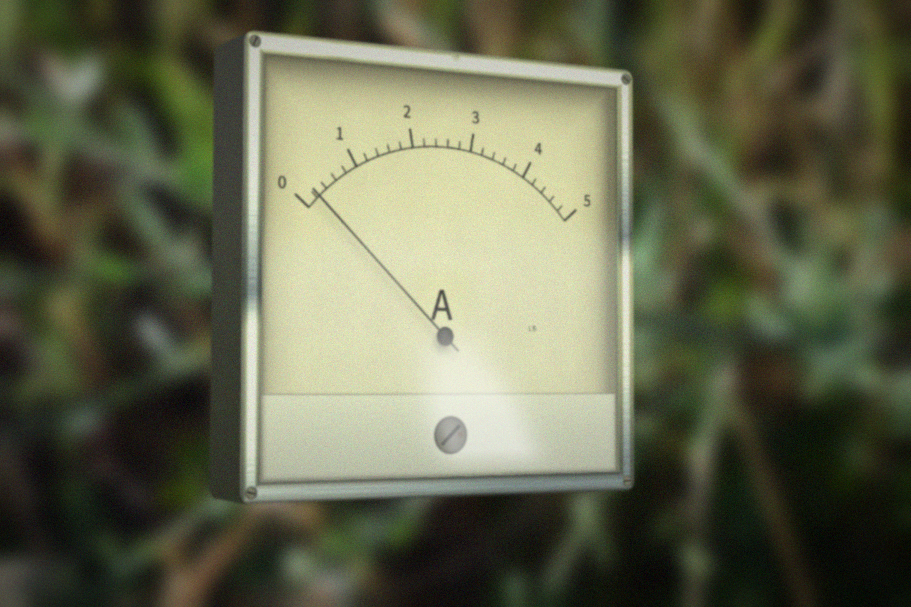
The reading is 0.2 A
